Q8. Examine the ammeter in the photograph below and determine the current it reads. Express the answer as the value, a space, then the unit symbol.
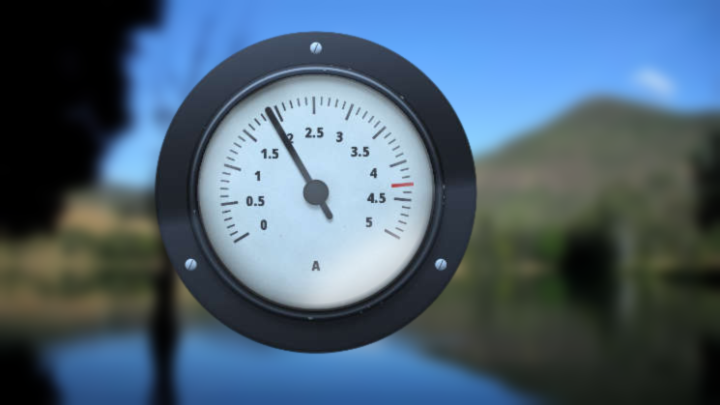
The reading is 1.9 A
